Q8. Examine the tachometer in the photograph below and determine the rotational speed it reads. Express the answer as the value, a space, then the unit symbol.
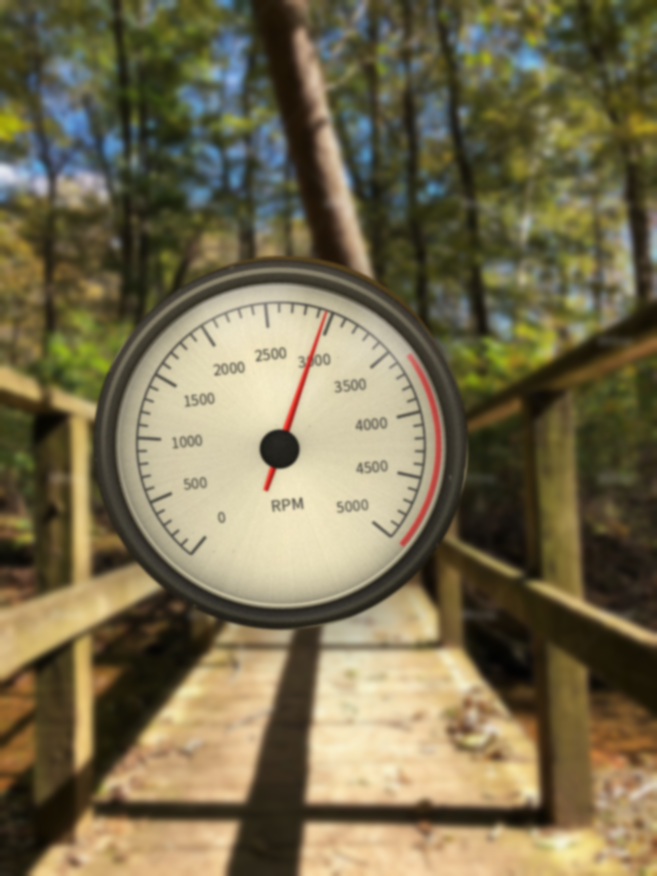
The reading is 2950 rpm
